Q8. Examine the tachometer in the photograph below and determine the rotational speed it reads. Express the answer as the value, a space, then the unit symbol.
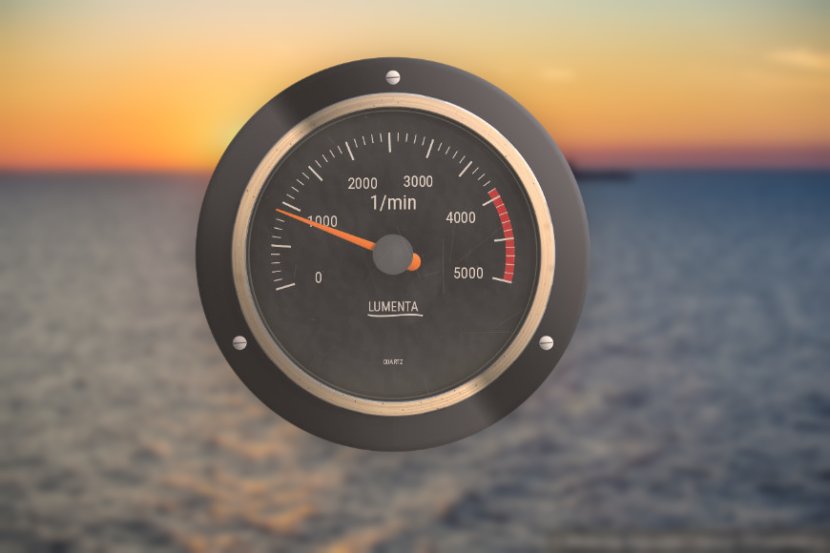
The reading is 900 rpm
